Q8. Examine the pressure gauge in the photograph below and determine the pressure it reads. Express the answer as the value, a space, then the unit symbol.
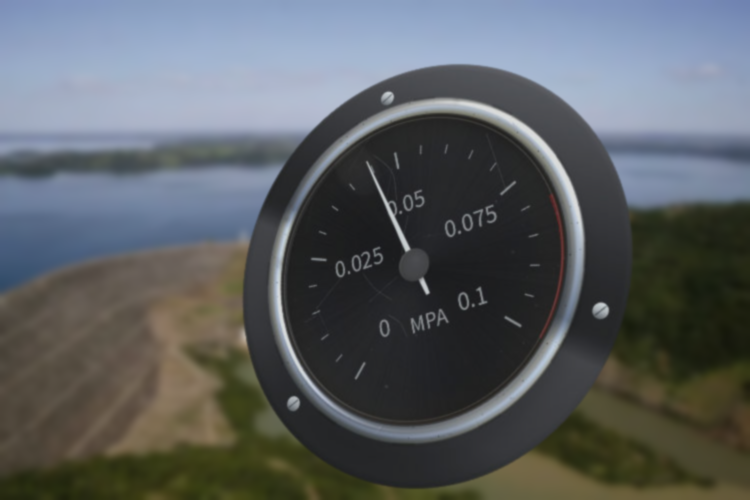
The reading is 0.045 MPa
